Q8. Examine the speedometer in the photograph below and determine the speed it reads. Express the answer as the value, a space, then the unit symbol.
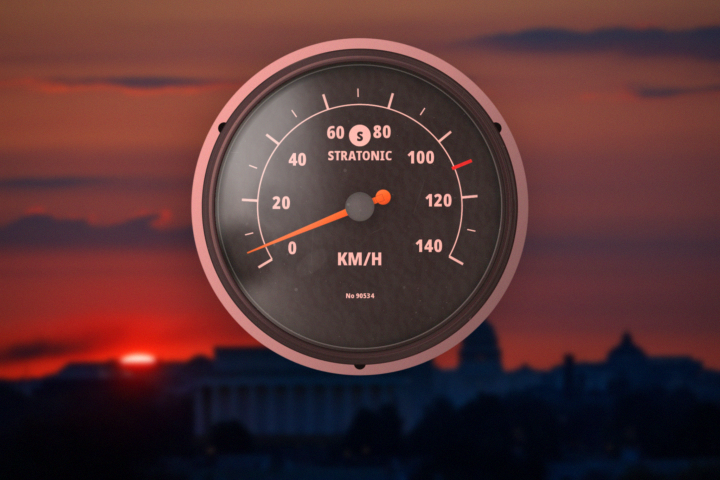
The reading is 5 km/h
